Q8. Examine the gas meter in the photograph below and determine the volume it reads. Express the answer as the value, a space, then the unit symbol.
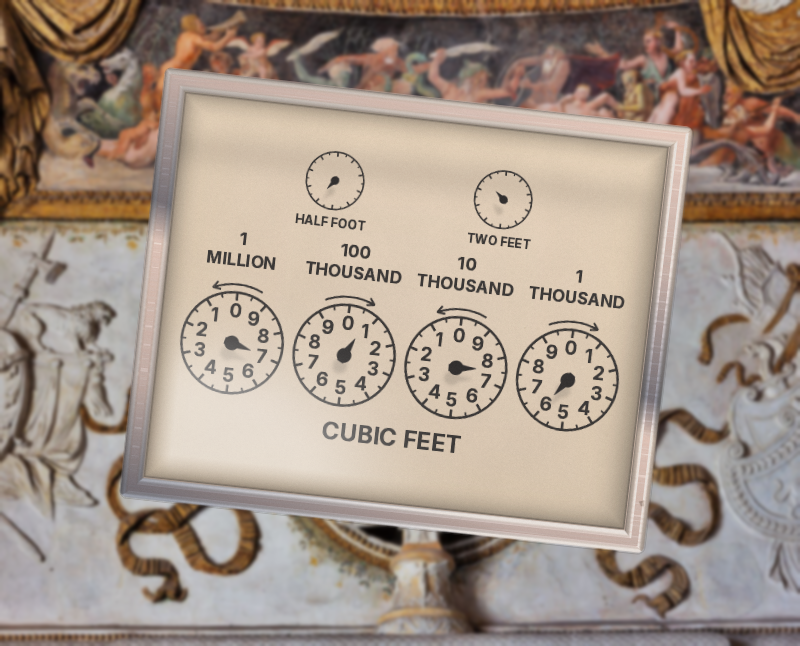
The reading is 707600 ft³
